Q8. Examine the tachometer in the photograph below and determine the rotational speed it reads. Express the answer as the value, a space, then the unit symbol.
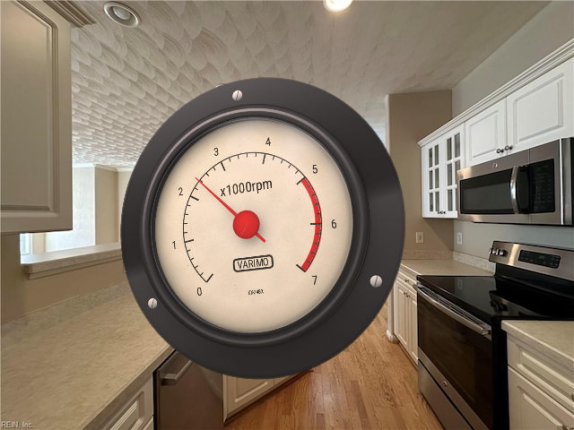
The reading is 2400 rpm
